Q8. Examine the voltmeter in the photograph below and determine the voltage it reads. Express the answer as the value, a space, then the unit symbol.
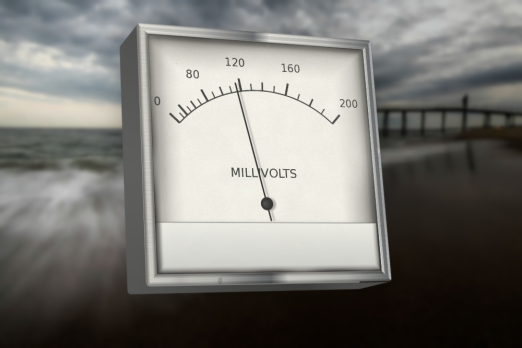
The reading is 115 mV
